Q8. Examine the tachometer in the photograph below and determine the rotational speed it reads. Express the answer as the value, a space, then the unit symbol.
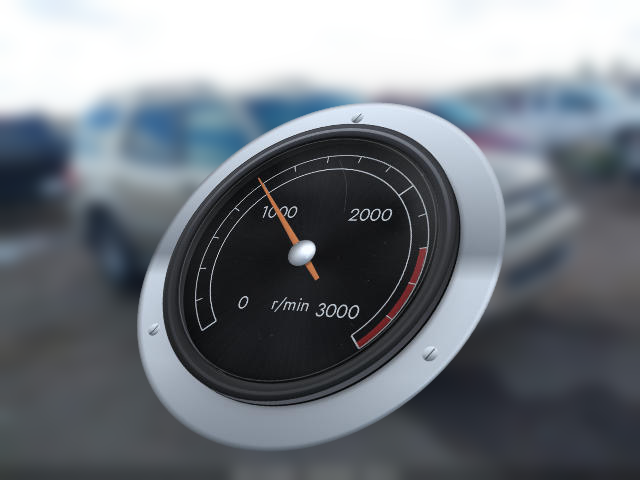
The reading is 1000 rpm
